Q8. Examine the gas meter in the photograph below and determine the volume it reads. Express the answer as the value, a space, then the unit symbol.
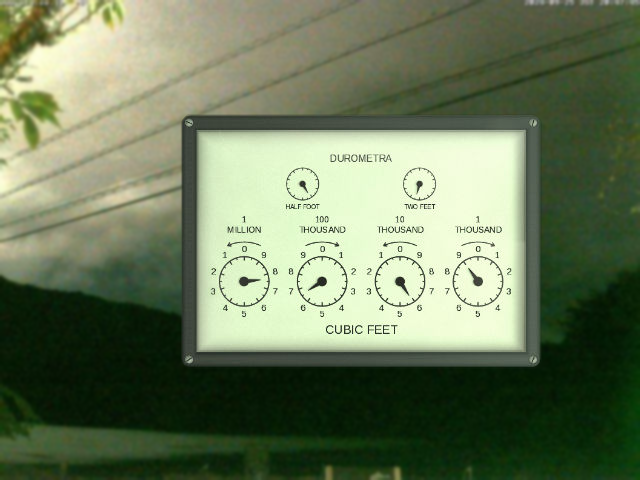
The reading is 765900 ft³
